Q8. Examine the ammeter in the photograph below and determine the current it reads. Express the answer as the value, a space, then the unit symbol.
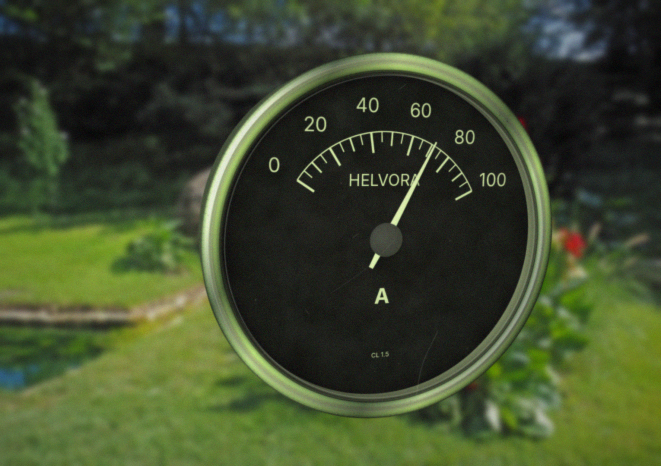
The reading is 70 A
